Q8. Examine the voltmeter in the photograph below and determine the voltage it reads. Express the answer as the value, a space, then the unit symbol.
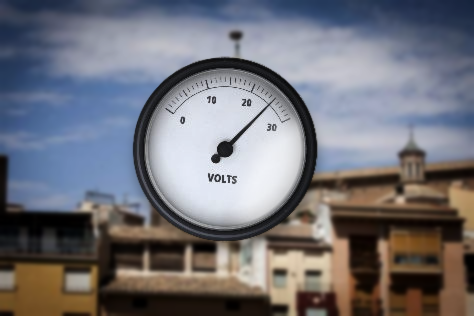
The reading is 25 V
